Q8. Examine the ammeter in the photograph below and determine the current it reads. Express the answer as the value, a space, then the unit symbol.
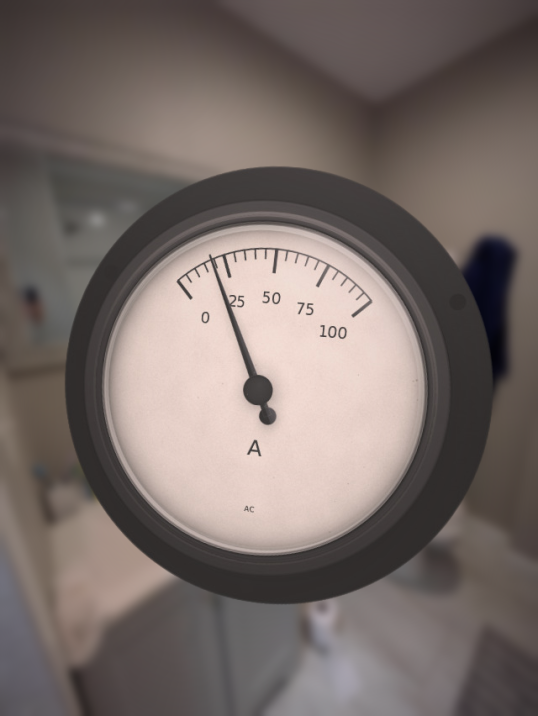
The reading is 20 A
